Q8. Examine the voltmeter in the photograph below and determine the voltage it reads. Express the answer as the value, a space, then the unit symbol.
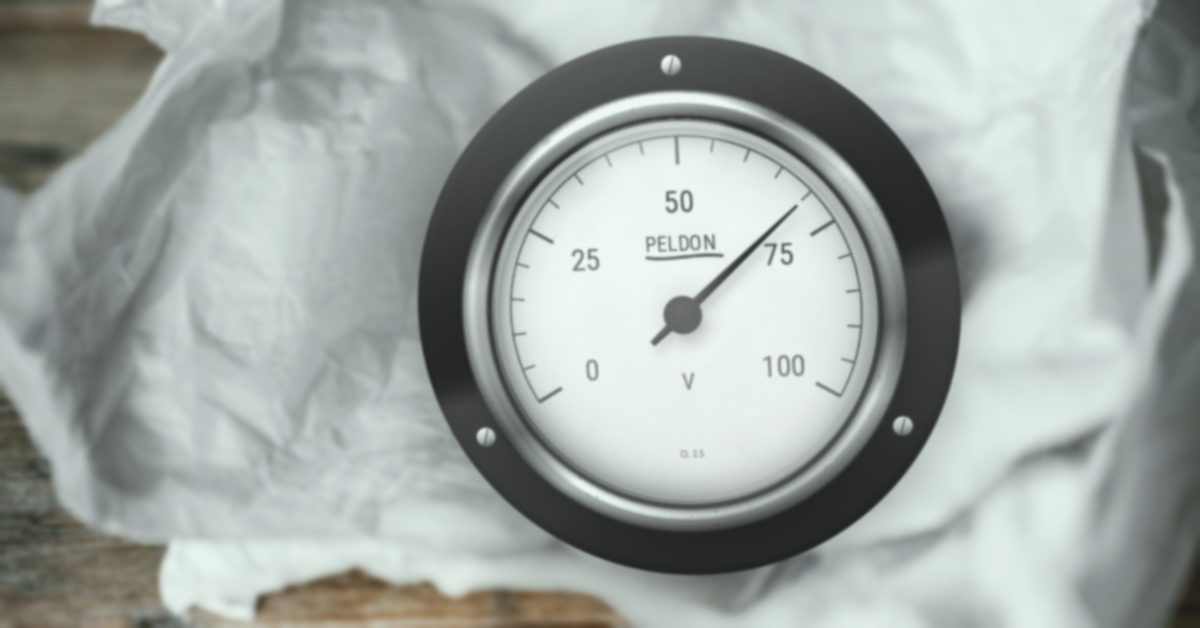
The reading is 70 V
